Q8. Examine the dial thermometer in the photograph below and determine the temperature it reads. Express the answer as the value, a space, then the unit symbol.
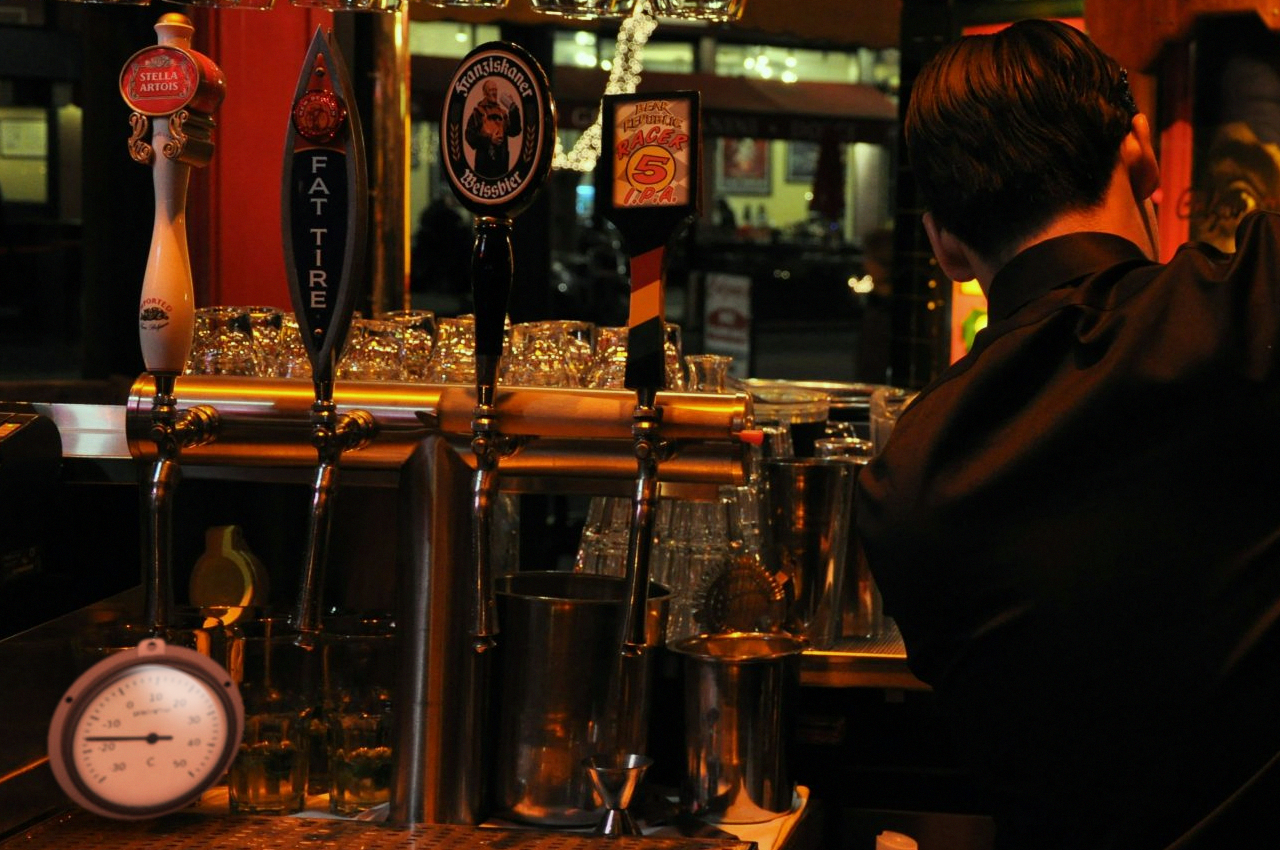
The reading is -16 °C
